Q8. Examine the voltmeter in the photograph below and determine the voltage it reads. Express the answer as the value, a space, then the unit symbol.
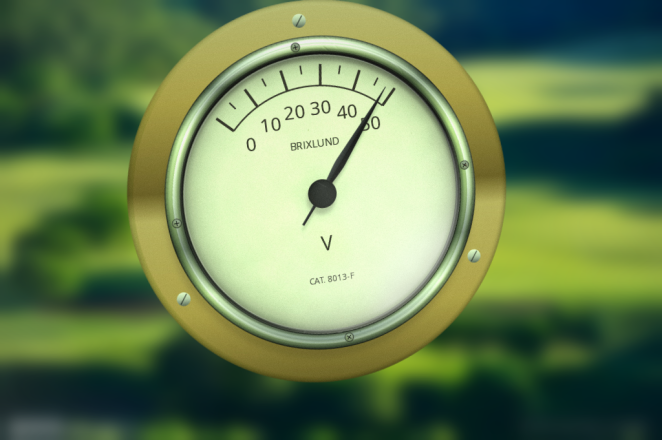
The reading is 47.5 V
